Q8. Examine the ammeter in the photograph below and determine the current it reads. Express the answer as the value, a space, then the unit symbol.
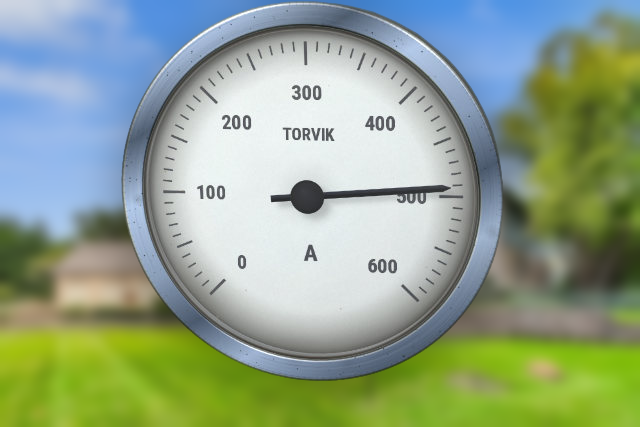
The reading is 490 A
